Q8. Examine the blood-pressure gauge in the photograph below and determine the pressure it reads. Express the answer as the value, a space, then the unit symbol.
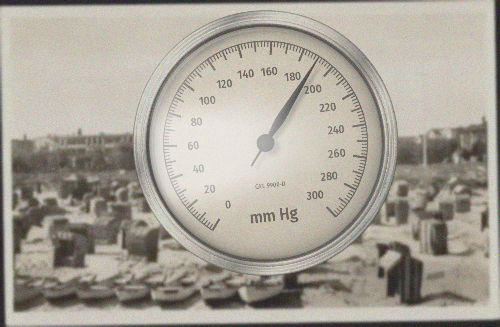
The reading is 190 mmHg
